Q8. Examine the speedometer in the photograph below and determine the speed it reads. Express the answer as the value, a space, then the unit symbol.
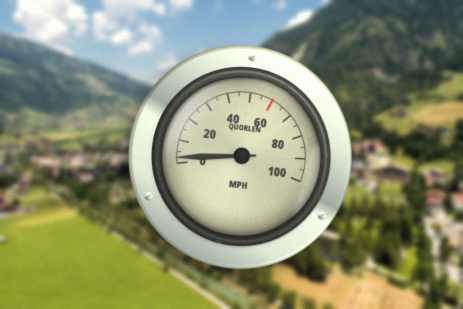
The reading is 2.5 mph
